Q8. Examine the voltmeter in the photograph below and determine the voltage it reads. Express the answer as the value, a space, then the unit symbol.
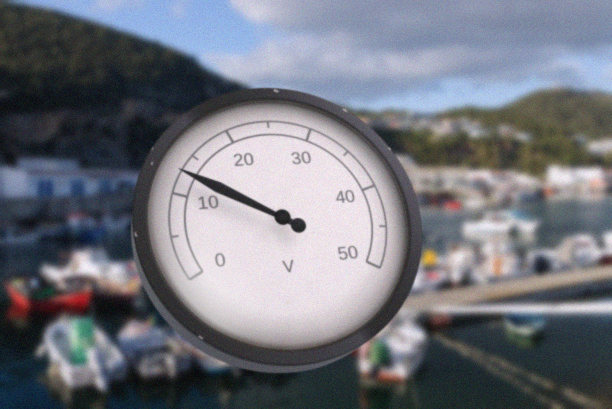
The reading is 12.5 V
